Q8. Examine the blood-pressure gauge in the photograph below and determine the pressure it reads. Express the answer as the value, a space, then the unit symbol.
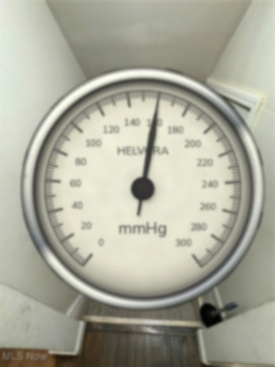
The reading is 160 mmHg
